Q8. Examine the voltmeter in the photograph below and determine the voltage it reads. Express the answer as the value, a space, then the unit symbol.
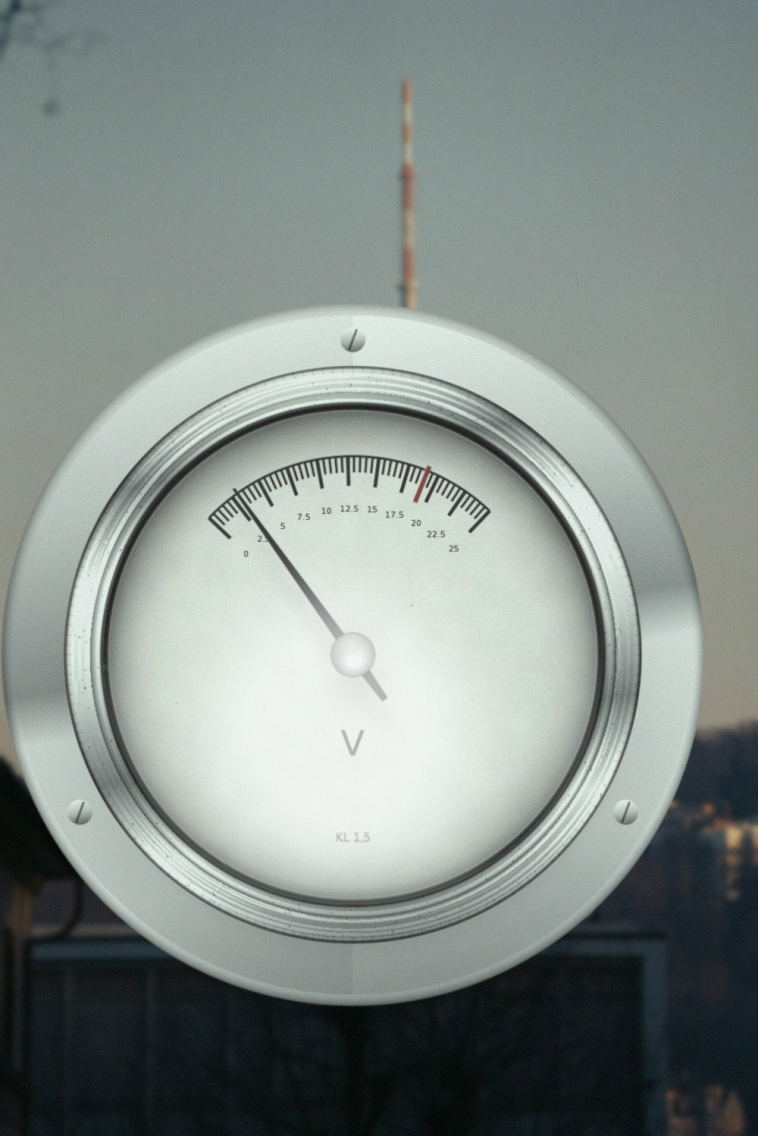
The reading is 3 V
